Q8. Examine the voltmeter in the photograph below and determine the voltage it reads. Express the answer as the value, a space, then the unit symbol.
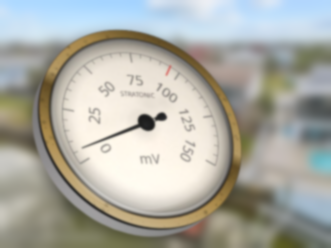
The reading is 5 mV
